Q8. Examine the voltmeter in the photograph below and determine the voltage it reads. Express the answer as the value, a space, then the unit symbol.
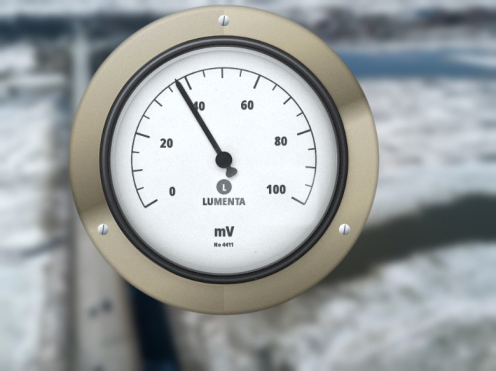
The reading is 37.5 mV
